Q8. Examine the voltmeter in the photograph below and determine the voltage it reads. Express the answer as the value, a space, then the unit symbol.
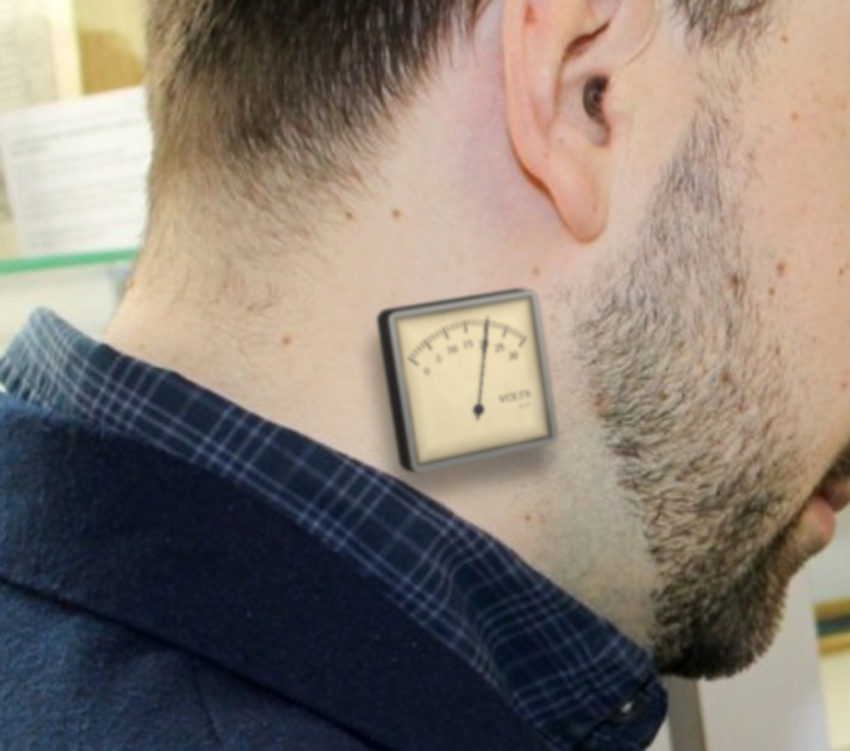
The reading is 20 V
